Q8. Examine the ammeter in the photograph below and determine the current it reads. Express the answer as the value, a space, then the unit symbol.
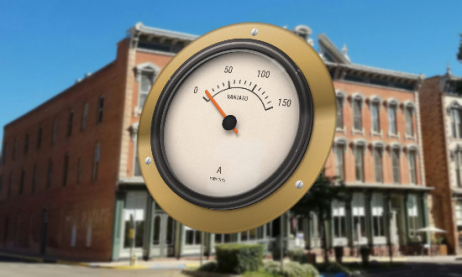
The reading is 10 A
